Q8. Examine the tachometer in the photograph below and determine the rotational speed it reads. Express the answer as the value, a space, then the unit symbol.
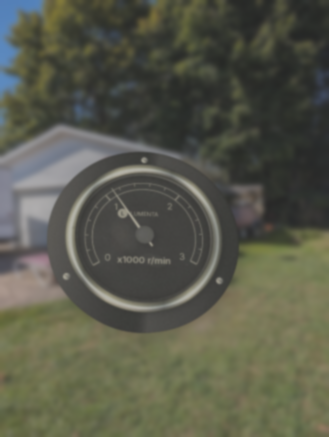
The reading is 1100 rpm
